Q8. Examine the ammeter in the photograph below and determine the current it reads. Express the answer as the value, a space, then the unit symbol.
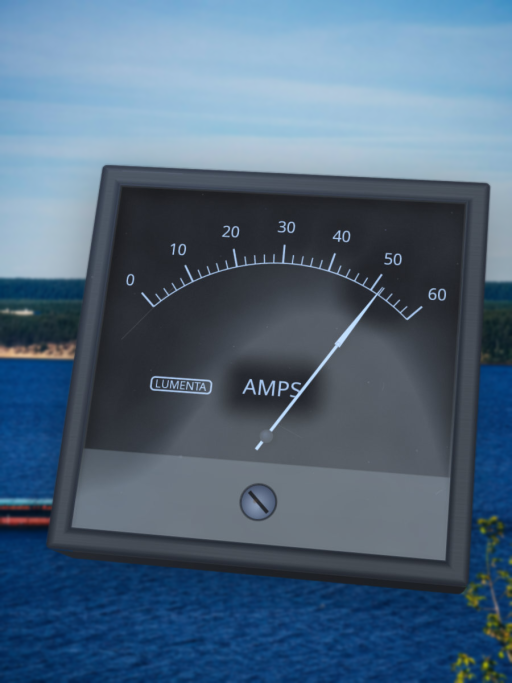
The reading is 52 A
